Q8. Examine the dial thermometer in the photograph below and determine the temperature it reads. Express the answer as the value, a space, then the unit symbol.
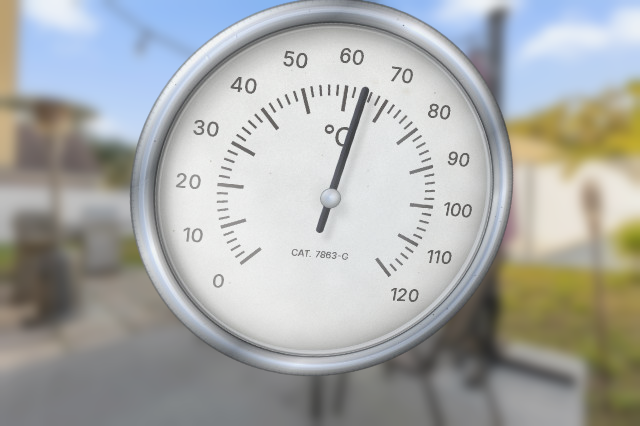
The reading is 64 °C
